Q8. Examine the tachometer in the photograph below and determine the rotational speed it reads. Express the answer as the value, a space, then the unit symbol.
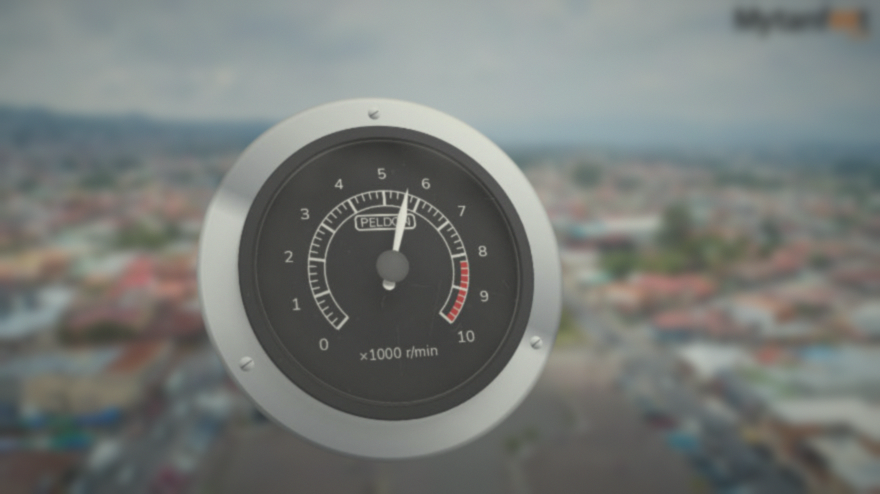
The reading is 5600 rpm
